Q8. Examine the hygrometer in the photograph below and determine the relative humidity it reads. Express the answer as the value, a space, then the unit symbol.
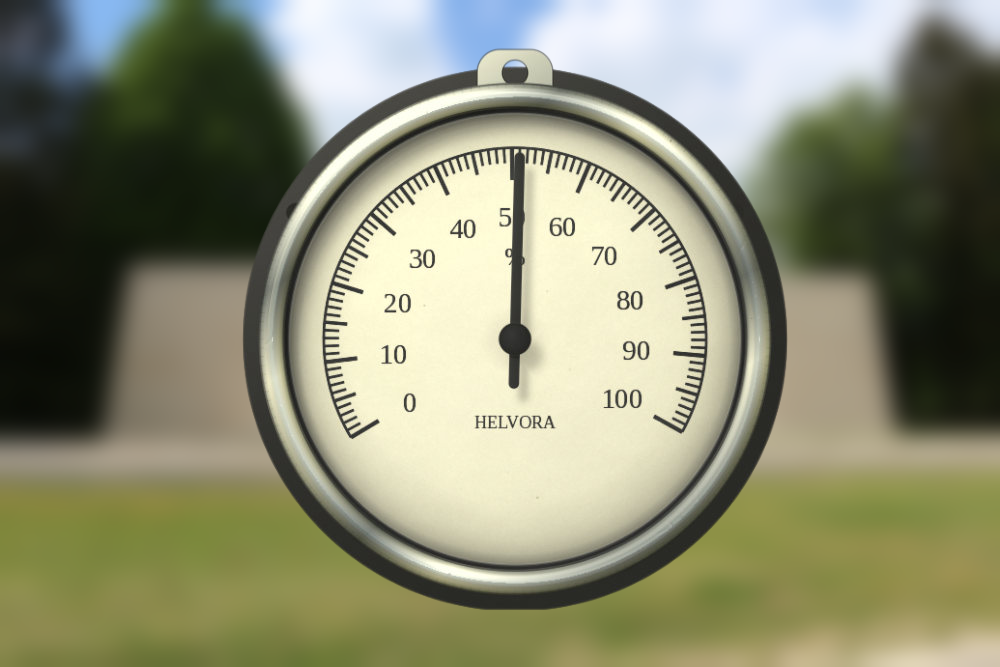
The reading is 51 %
